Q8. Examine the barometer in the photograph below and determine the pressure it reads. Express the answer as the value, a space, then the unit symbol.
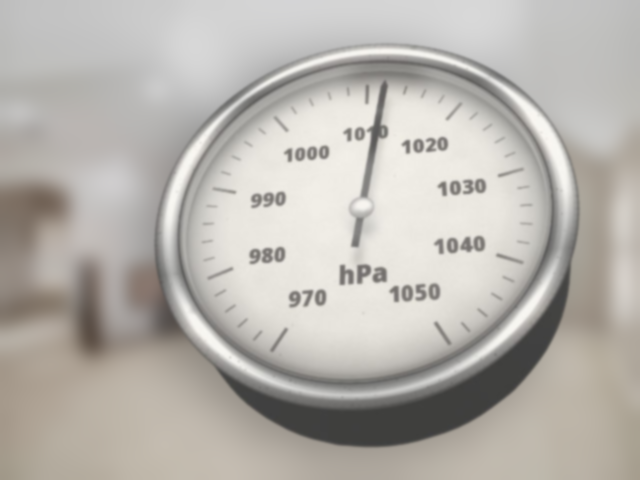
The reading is 1012 hPa
